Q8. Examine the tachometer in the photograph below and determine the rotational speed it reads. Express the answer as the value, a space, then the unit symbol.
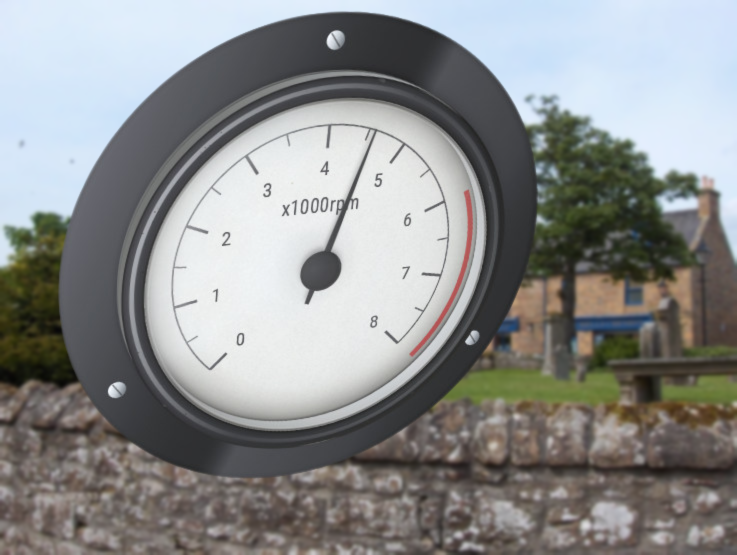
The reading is 4500 rpm
